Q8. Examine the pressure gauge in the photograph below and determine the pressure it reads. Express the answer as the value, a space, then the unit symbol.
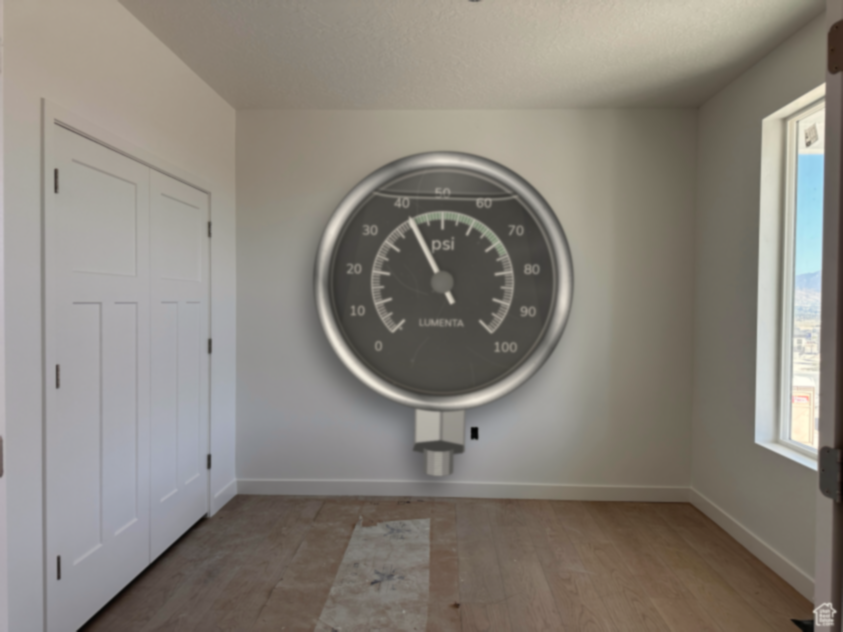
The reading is 40 psi
